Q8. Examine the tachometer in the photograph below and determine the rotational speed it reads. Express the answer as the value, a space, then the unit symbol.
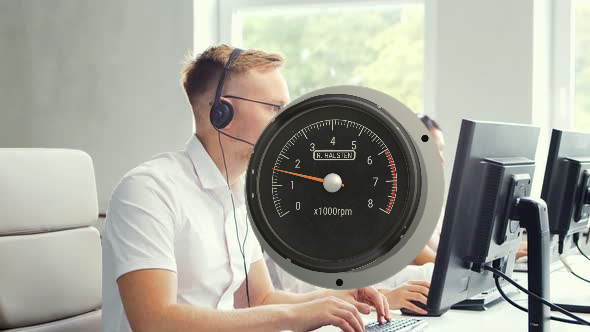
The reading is 1500 rpm
